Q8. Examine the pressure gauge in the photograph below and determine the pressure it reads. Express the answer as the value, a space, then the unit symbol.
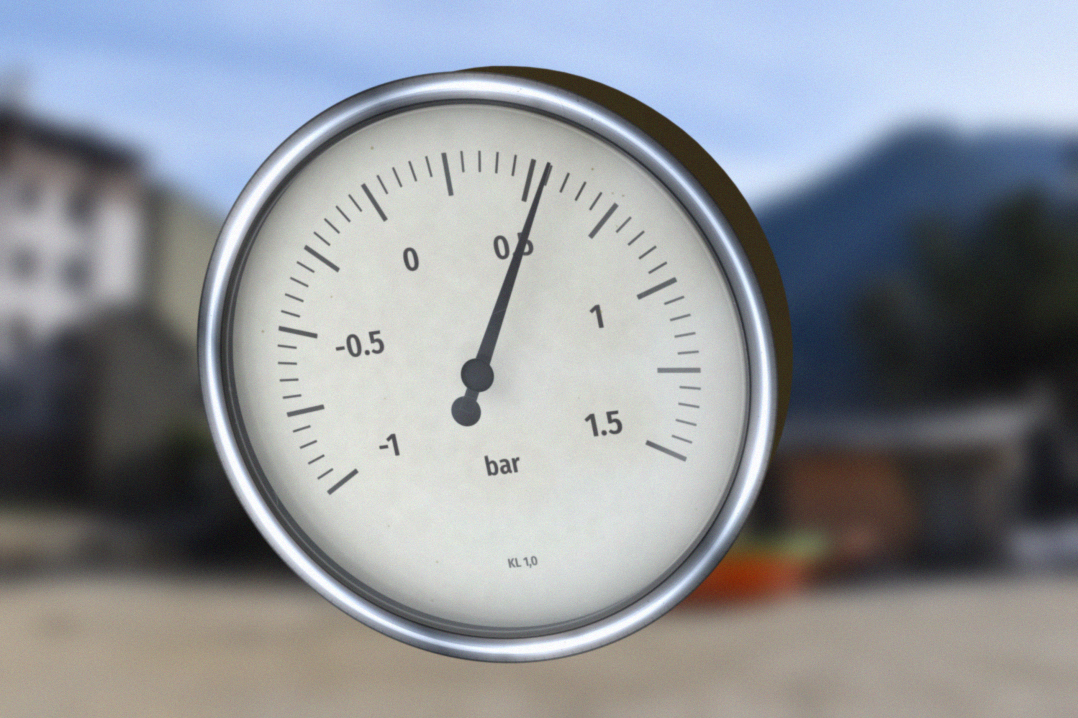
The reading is 0.55 bar
